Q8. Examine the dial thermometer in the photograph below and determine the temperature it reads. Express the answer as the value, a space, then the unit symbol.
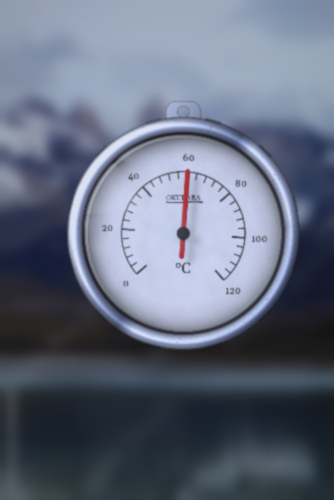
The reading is 60 °C
